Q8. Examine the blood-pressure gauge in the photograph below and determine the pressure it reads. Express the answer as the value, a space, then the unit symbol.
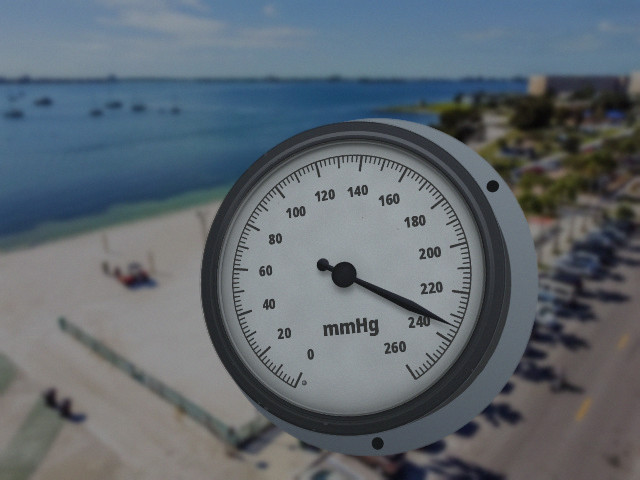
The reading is 234 mmHg
